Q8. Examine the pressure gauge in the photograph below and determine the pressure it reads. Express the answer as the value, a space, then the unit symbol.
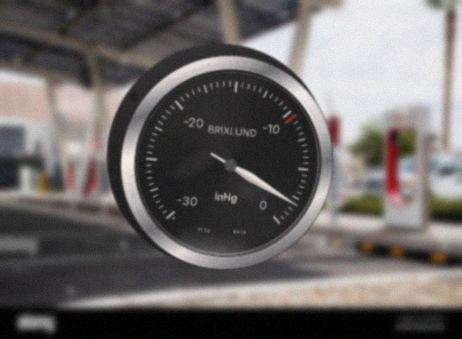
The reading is -2 inHg
